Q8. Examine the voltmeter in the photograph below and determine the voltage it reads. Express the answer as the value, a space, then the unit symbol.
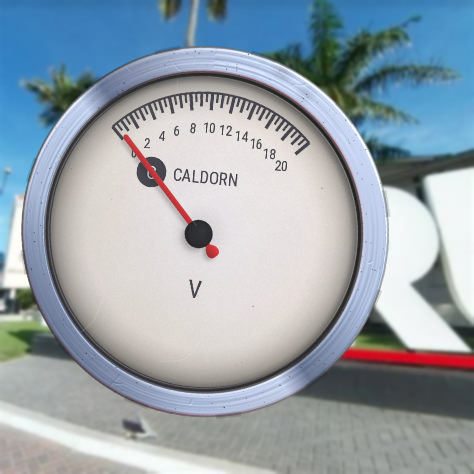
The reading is 0.5 V
